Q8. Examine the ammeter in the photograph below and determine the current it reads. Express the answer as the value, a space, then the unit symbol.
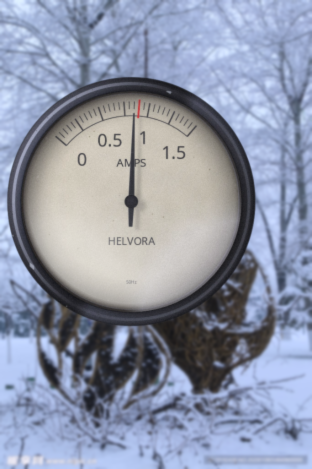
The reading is 0.85 A
